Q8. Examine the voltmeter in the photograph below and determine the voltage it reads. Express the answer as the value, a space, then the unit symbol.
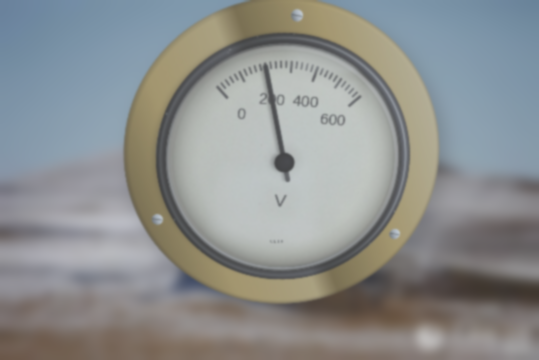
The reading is 200 V
